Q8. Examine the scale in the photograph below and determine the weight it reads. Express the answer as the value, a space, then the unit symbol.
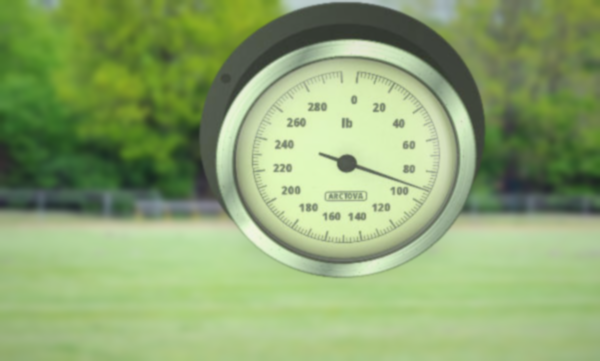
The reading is 90 lb
